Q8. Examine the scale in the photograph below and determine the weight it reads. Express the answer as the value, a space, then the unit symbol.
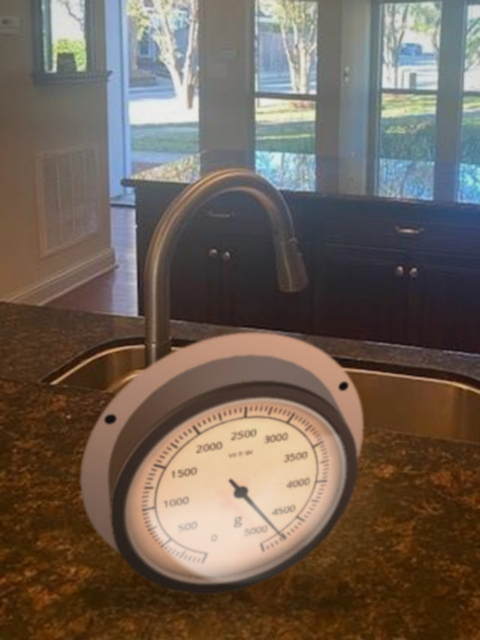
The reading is 4750 g
